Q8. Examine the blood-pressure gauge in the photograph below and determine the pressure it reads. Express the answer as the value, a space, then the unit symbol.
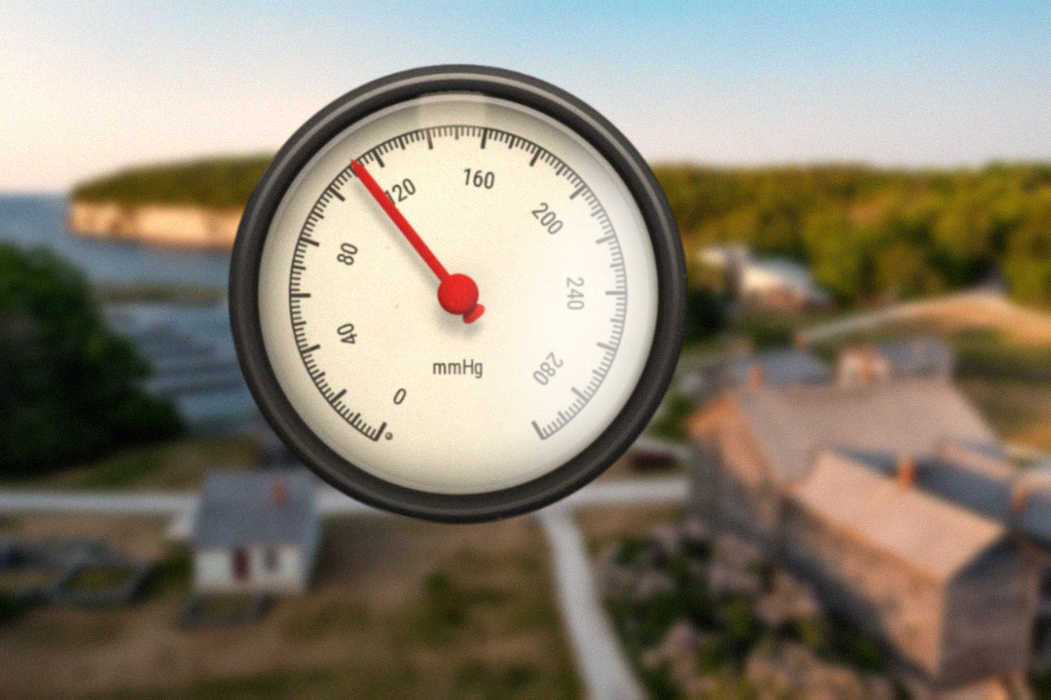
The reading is 112 mmHg
